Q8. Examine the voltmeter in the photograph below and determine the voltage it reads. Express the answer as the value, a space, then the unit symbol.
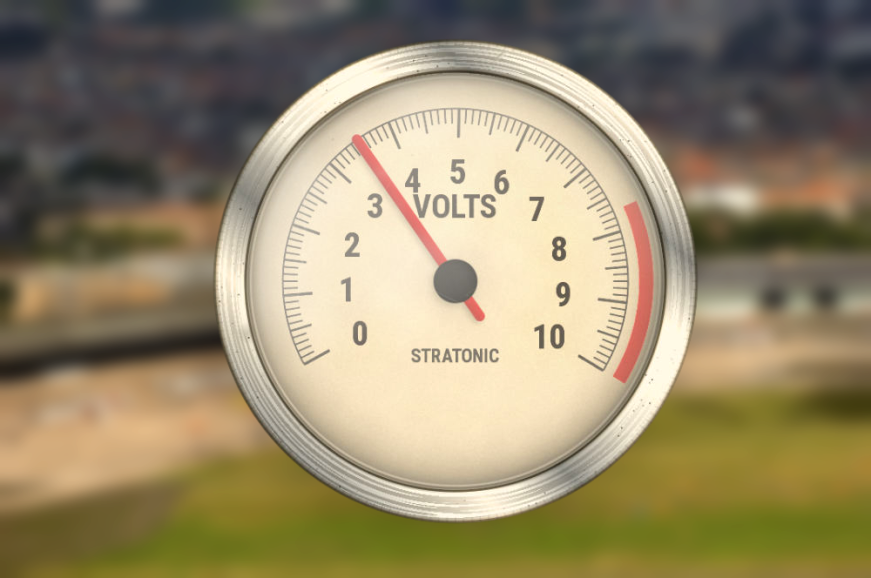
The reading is 3.5 V
